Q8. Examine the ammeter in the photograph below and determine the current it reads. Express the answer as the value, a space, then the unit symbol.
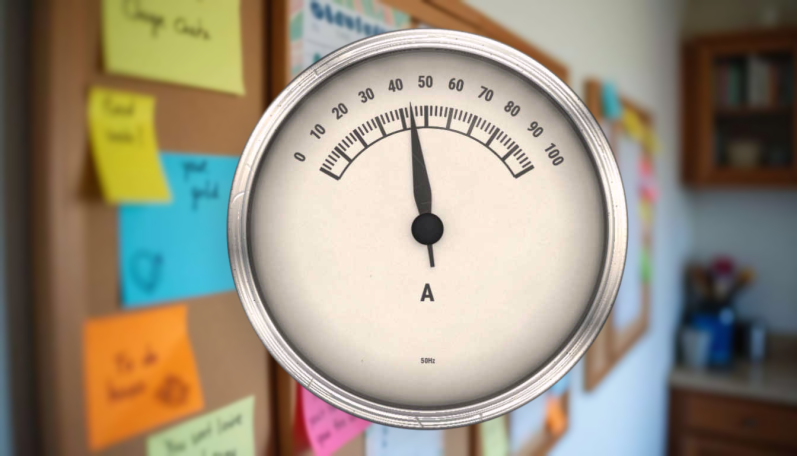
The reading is 44 A
